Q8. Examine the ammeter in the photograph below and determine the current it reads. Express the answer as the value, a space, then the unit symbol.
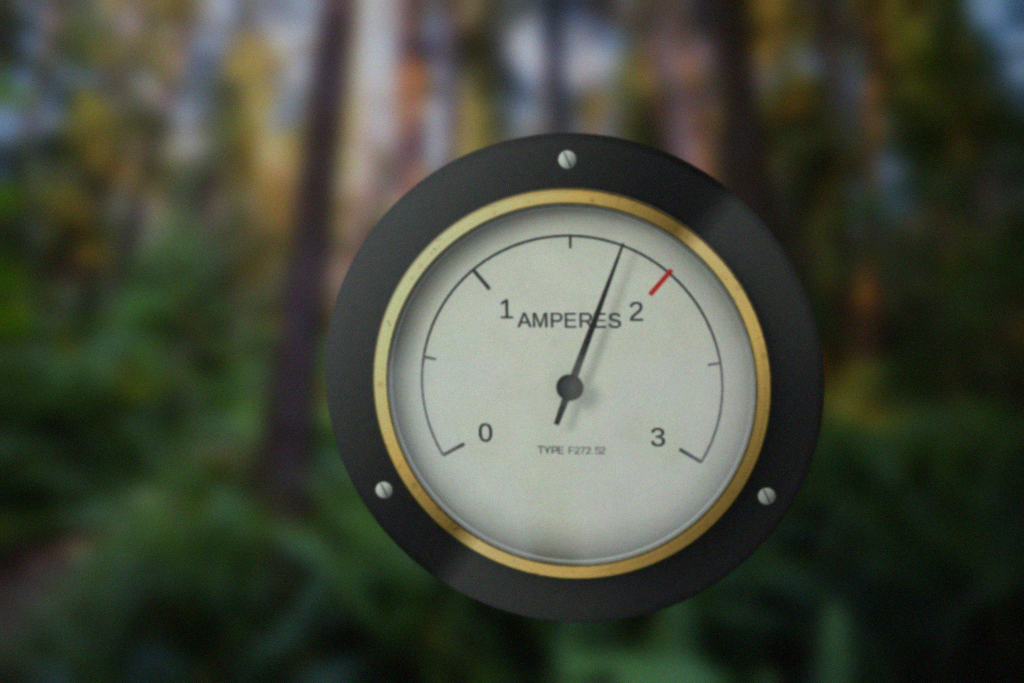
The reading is 1.75 A
